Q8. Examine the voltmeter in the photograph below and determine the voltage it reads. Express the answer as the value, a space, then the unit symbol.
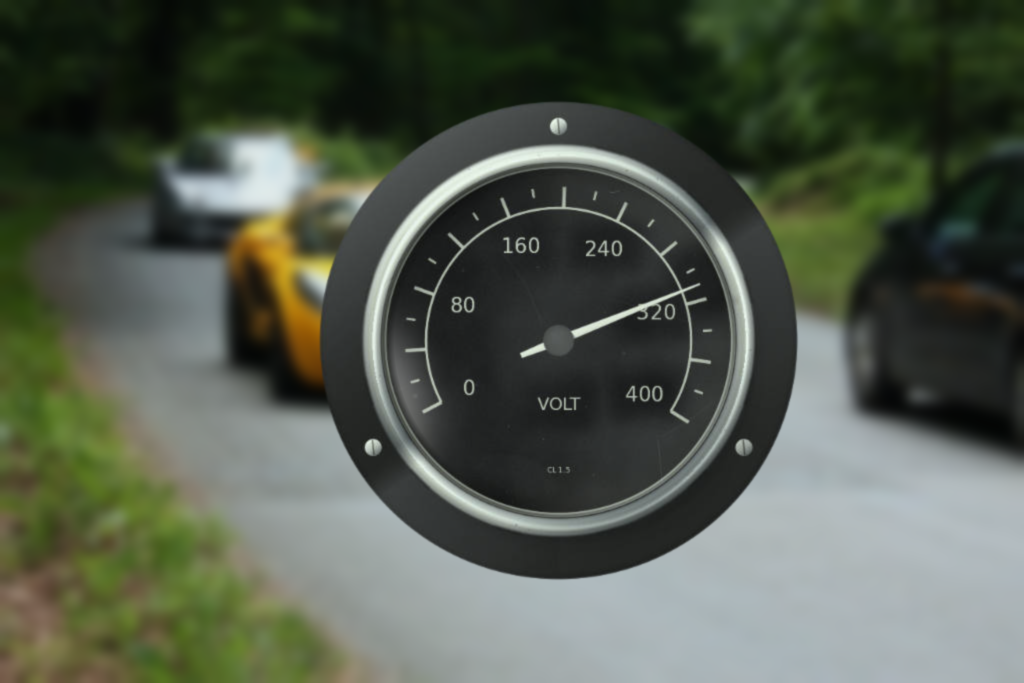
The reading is 310 V
